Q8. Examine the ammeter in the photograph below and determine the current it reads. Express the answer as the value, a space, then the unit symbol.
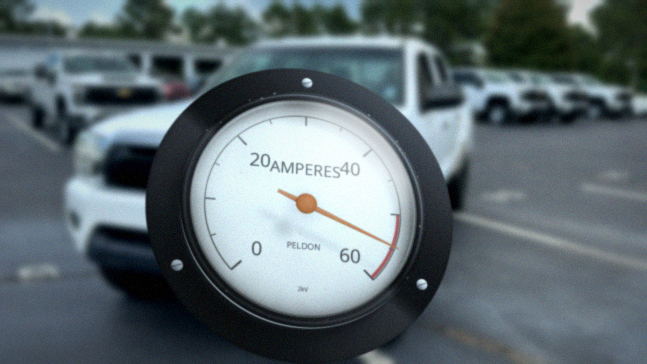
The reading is 55 A
